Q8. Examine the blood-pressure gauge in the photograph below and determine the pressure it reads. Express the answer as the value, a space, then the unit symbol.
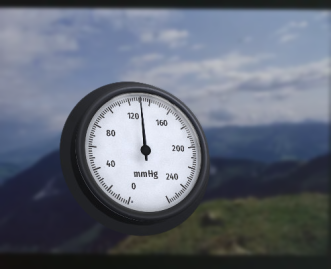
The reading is 130 mmHg
